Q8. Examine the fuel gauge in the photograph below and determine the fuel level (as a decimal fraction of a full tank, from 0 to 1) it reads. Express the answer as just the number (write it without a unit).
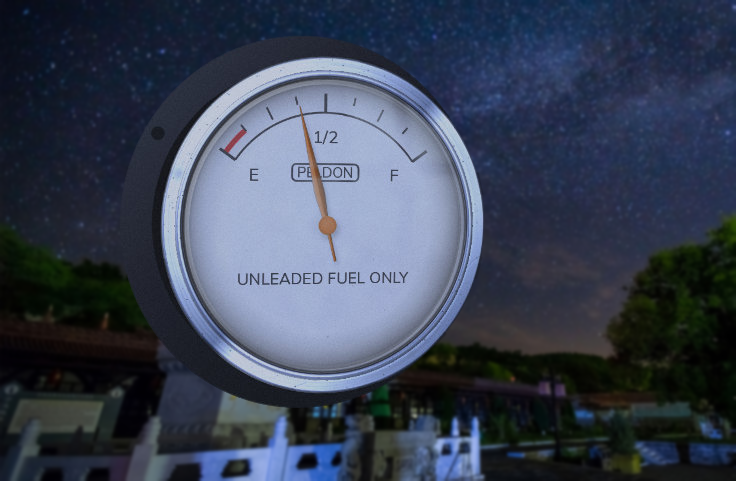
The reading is 0.375
